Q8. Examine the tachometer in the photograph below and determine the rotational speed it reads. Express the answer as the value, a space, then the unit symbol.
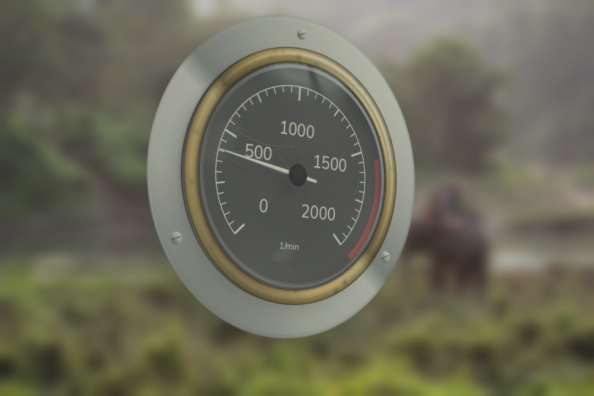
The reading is 400 rpm
